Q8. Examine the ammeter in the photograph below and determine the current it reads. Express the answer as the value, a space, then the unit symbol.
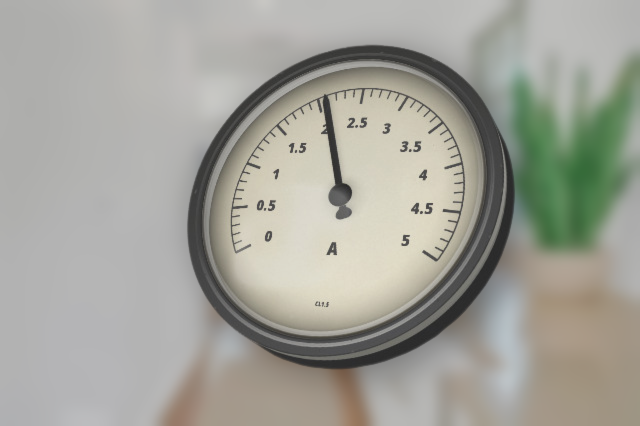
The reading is 2.1 A
